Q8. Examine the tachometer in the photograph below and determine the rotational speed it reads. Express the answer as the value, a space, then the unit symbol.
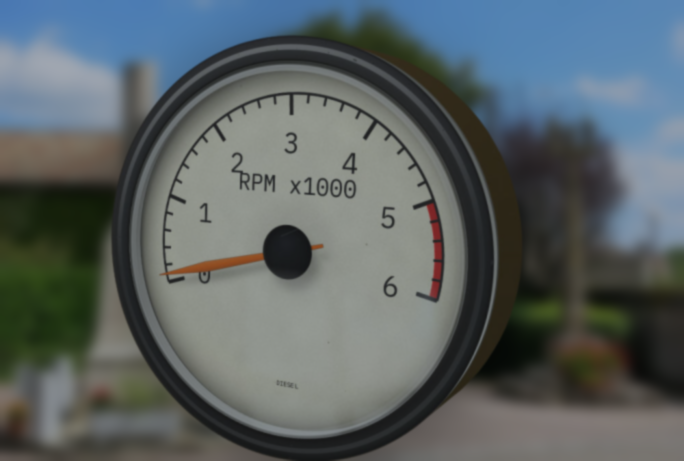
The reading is 100 rpm
